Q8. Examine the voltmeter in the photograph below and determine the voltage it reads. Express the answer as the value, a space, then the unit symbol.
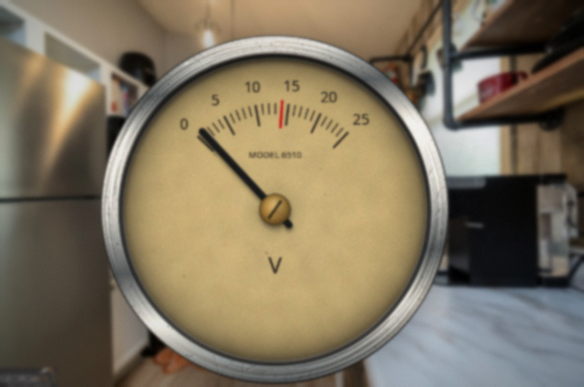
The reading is 1 V
